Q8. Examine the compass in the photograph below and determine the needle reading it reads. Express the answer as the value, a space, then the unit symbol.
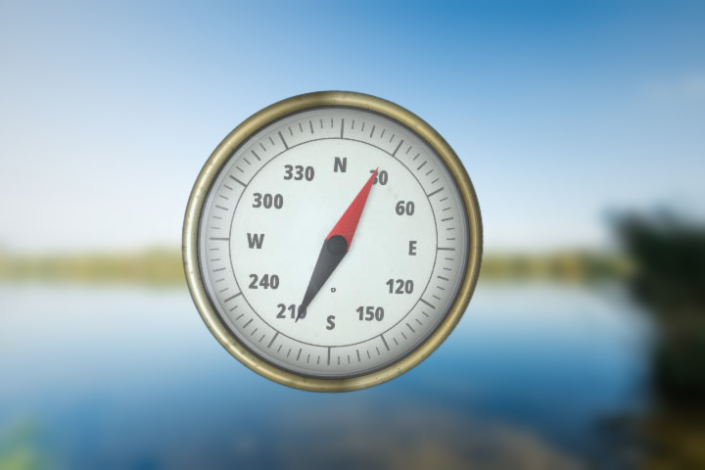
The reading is 25 °
